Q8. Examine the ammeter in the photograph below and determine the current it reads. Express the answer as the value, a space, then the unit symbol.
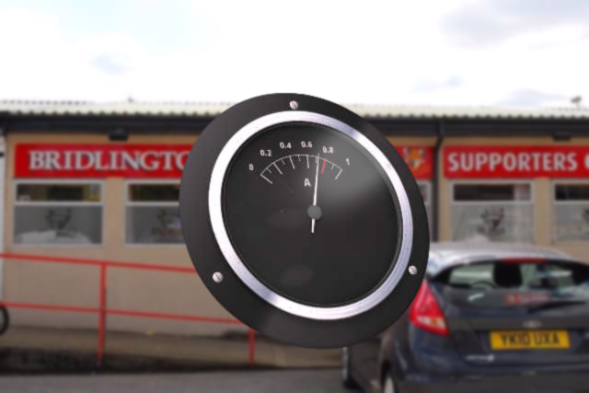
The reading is 0.7 A
